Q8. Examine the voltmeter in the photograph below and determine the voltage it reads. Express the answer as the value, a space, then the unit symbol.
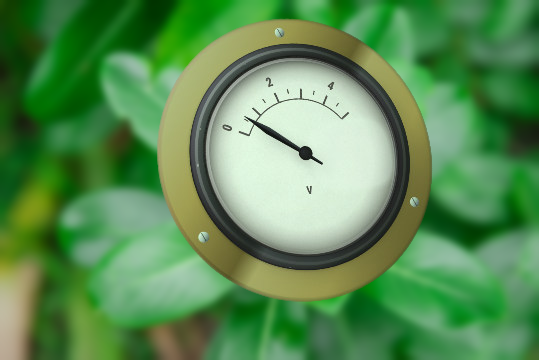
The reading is 0.5 V
